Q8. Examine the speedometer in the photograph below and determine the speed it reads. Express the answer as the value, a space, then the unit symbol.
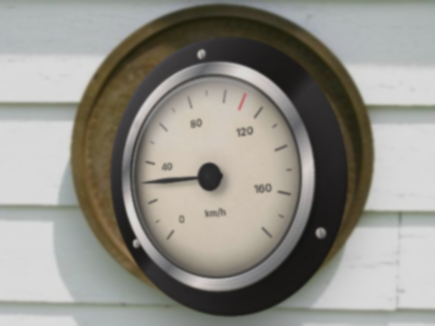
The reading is 30 km/h
